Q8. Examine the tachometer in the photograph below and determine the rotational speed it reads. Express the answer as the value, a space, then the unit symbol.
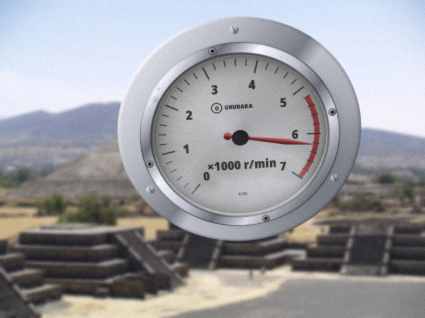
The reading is 6200 rpm
